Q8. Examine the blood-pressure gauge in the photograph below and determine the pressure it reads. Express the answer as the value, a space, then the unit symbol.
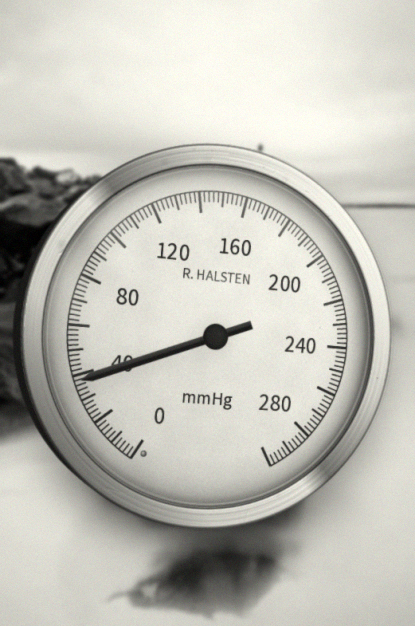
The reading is 38 mmHg
